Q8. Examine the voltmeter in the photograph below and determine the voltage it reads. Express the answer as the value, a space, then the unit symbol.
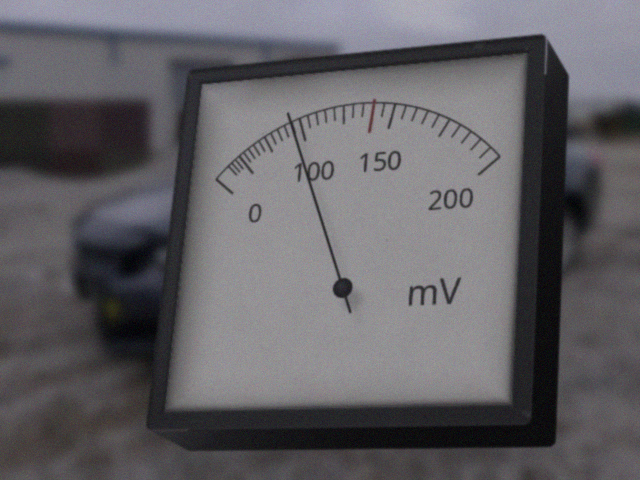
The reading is 95 mV
